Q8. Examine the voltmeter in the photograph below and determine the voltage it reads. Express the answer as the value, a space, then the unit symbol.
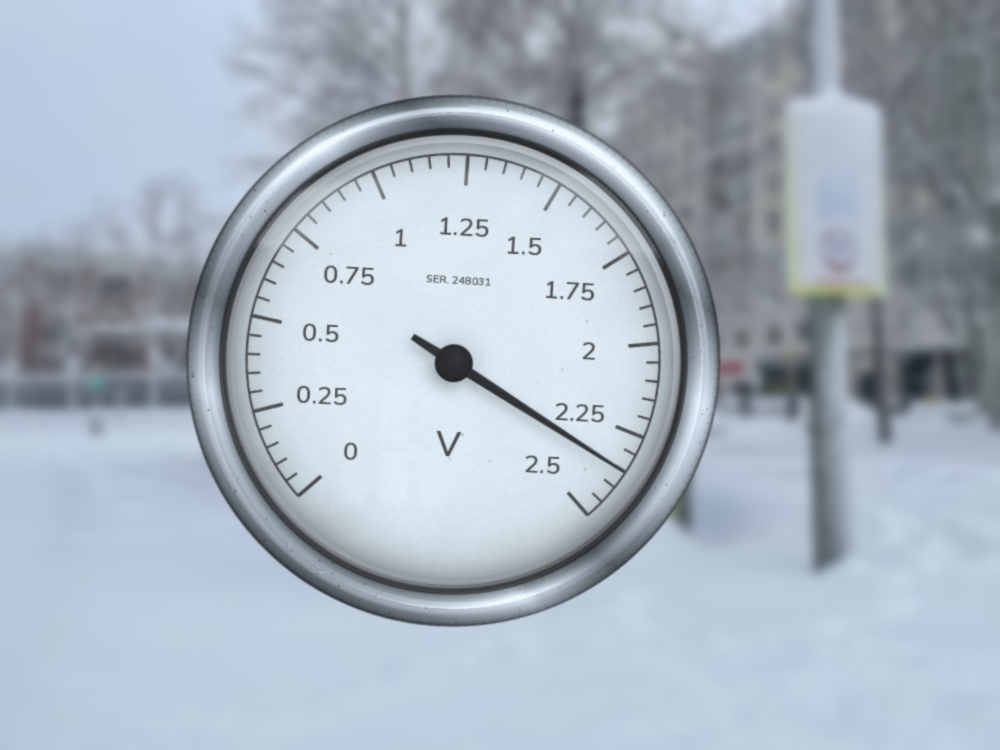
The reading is 2.35 V
